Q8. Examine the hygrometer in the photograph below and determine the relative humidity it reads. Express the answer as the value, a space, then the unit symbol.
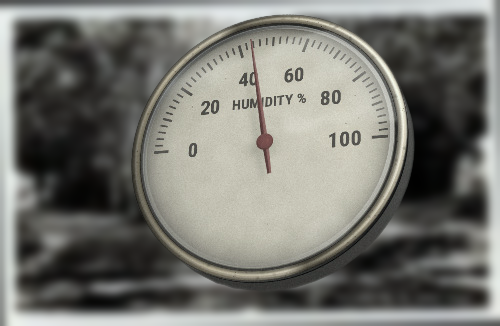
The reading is 44 %
